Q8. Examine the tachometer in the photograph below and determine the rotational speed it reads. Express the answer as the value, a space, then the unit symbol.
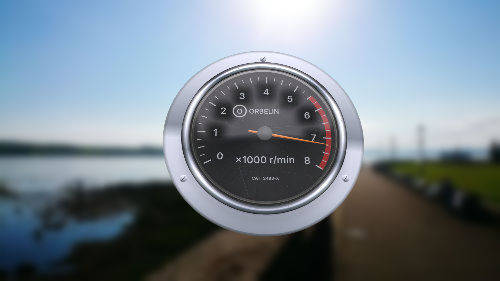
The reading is 7250 rpm
